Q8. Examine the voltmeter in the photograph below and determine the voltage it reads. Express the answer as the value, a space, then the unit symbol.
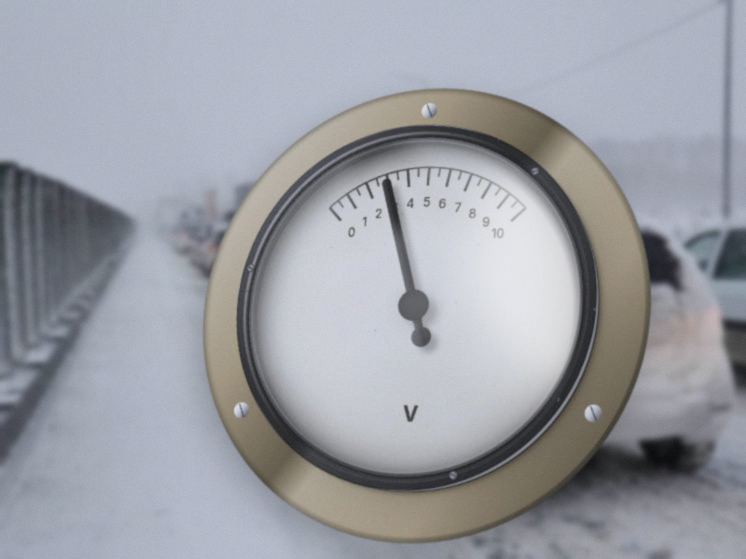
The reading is 3 V
